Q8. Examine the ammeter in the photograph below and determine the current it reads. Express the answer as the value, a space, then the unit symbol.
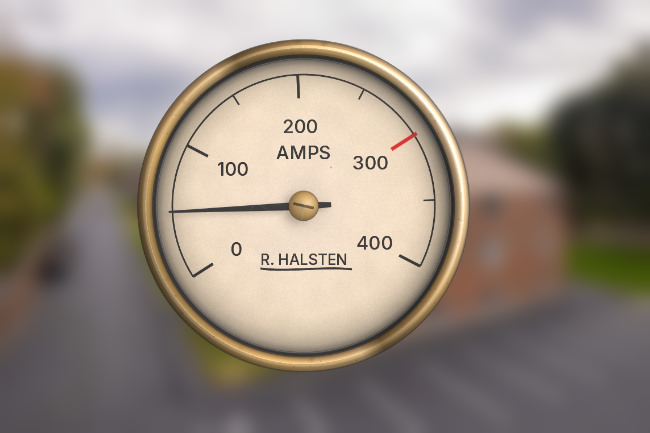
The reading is 50 A
